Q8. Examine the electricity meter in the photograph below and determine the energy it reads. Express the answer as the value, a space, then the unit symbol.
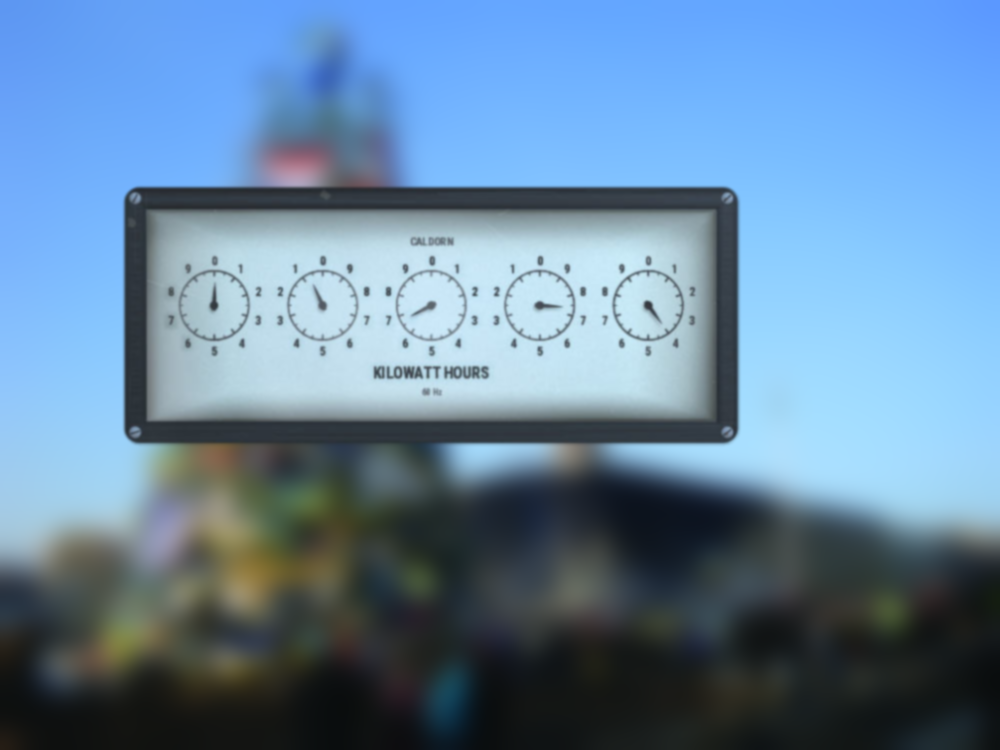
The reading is 674 kWh
